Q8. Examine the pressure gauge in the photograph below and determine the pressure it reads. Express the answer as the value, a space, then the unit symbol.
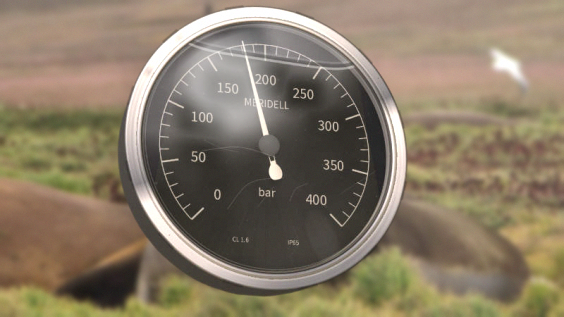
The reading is 180 bar
